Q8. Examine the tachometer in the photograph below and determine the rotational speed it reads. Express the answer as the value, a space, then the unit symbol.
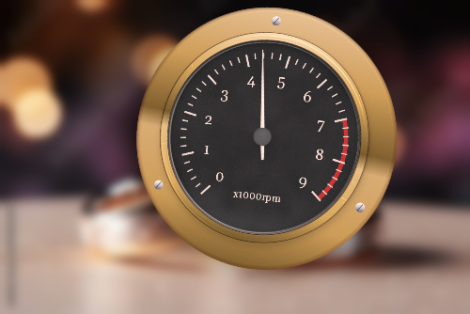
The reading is 4400 rpm
